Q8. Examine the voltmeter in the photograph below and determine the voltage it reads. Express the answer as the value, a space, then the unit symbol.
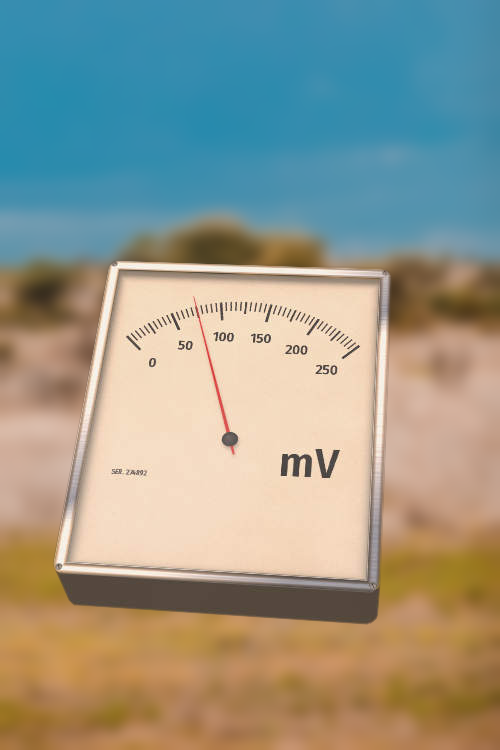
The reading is 75 mV
